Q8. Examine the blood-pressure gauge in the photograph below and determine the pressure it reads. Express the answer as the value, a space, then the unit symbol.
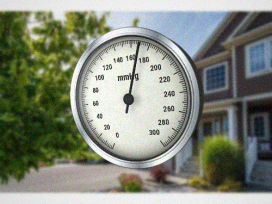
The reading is 170 mmHg
